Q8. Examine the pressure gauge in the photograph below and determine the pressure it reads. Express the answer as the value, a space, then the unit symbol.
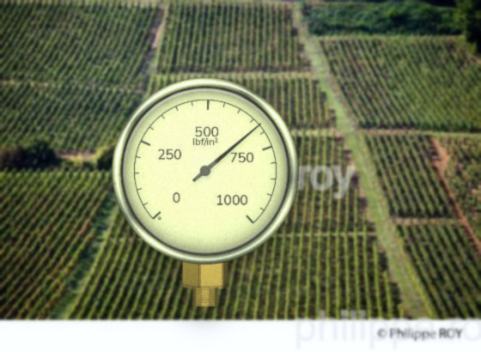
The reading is 675 psi
